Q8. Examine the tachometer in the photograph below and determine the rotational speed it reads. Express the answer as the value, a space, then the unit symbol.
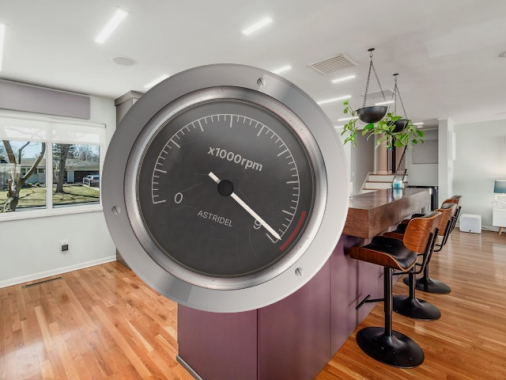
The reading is 8800 rpm
